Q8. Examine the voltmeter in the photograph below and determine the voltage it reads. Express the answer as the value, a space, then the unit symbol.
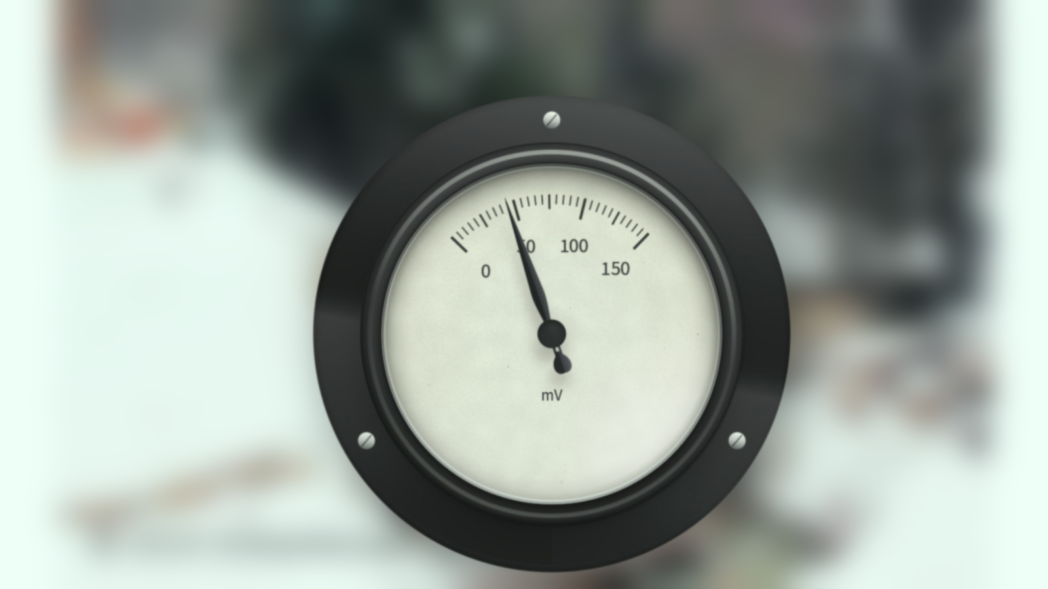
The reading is 45 mV
